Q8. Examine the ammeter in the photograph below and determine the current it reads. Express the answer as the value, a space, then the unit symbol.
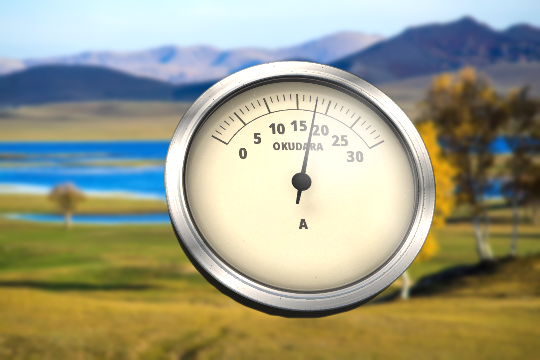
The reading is 18 A
